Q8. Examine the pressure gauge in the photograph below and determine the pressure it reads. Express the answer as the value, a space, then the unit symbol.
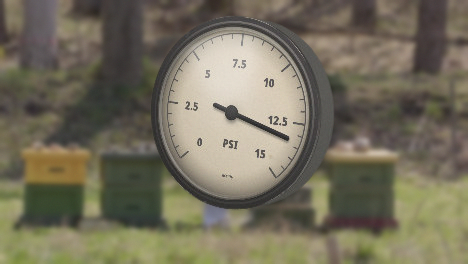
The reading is 13.25 psi
